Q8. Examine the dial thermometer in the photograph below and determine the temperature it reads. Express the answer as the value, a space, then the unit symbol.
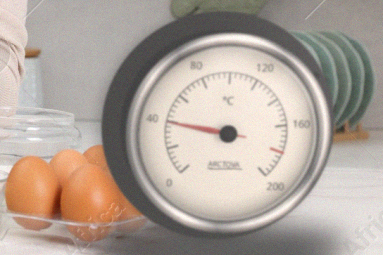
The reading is 40 °C
